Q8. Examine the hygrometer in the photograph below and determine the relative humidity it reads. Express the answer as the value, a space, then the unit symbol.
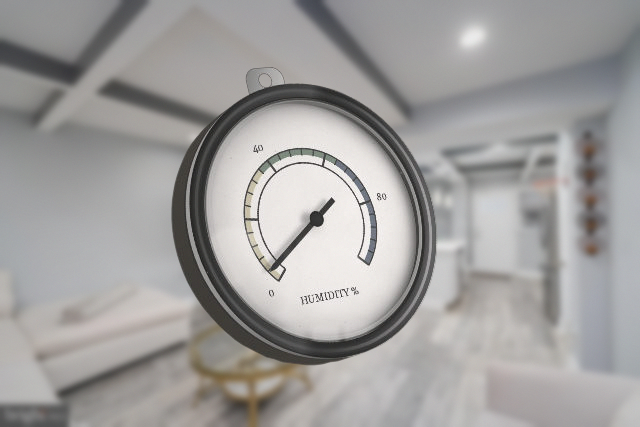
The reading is 4 %
